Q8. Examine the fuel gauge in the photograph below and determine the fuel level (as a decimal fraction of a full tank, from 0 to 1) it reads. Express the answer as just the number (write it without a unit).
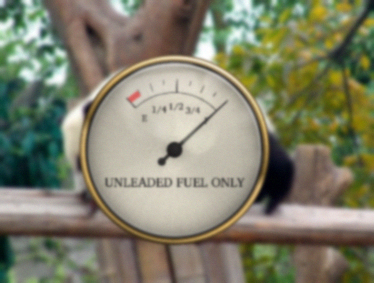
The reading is 1
